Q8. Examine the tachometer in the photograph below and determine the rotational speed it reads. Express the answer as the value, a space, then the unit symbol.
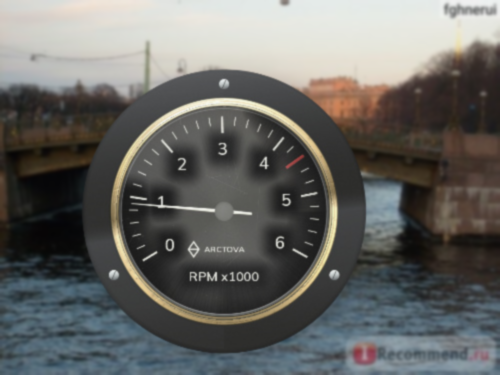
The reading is 900 rpm
